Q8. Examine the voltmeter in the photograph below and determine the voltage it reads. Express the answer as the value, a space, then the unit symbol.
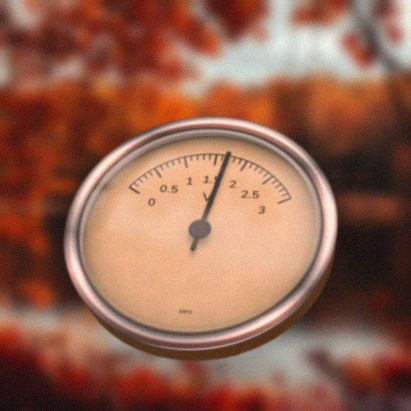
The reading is 1.7 V
